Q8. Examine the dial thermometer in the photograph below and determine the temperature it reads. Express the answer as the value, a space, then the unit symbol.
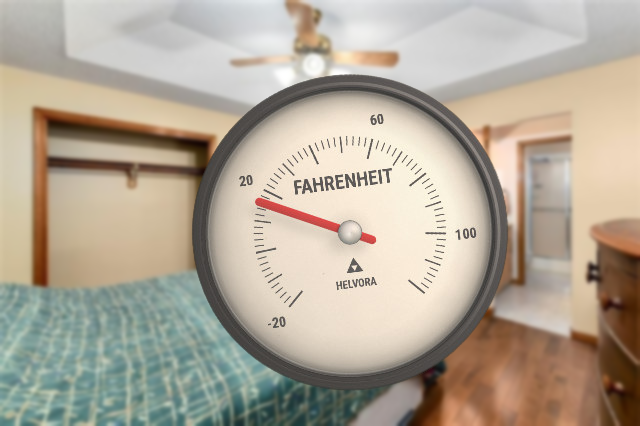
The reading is 16 °F
